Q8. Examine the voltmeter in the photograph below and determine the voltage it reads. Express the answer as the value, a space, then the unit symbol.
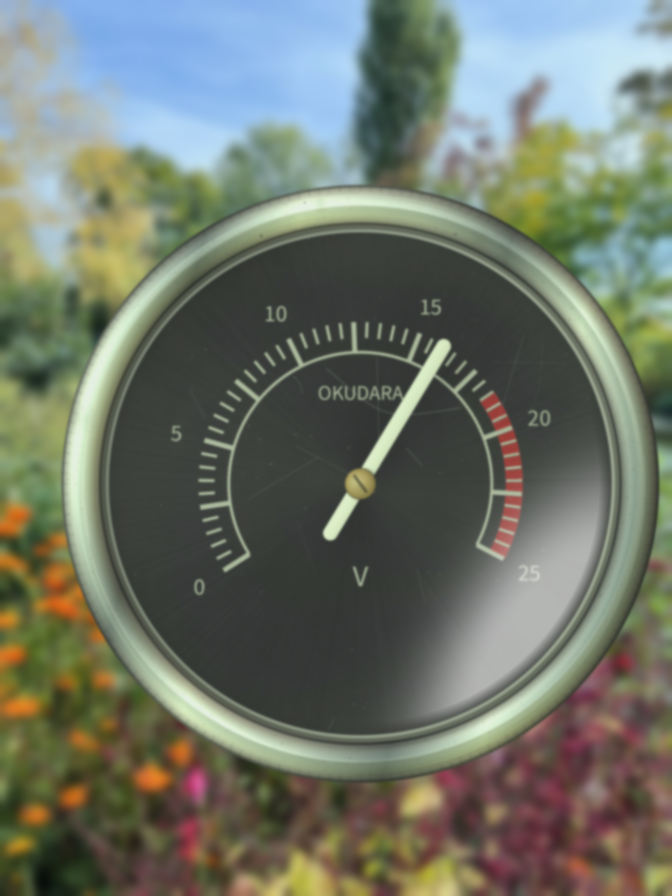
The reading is 16 V
